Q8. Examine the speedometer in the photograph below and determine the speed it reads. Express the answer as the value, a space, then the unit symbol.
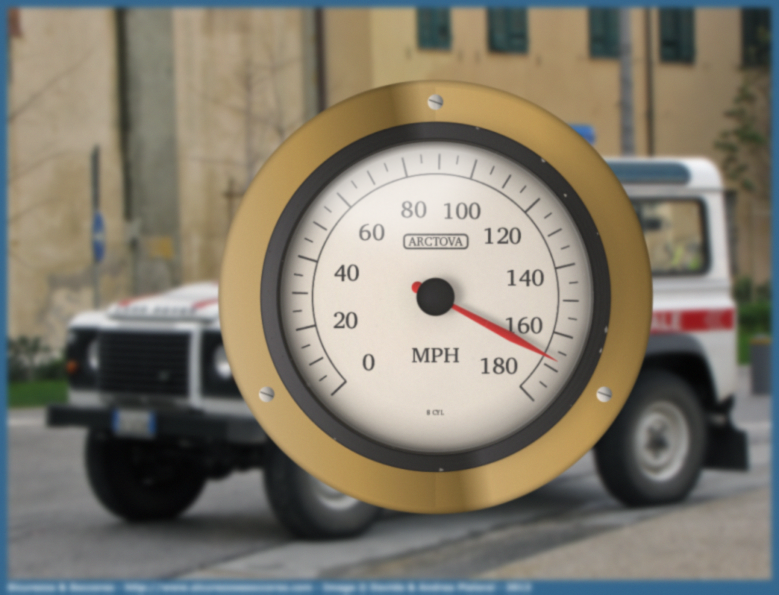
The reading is 167.5 mph
